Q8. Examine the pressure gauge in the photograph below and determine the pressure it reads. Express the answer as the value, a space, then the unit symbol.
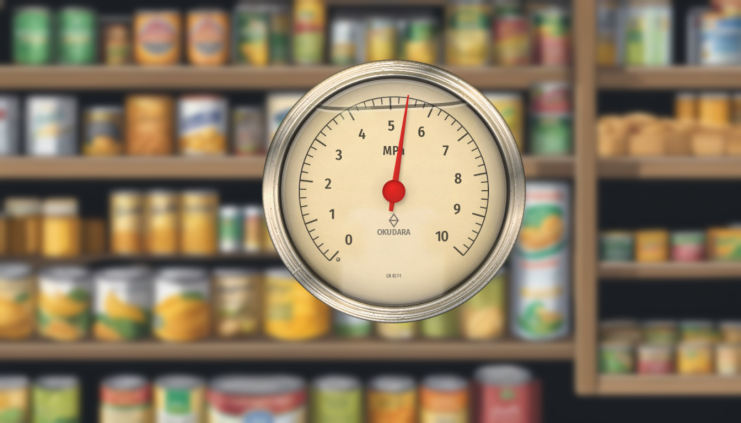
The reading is 5.4 MPa
